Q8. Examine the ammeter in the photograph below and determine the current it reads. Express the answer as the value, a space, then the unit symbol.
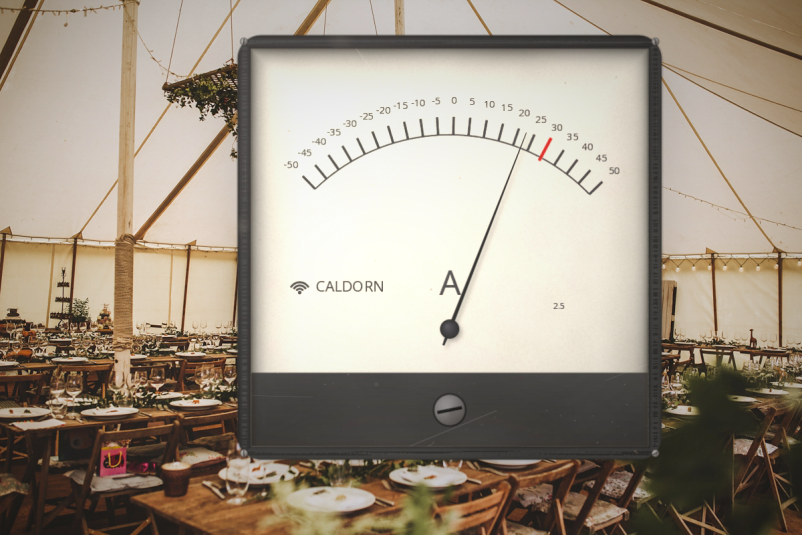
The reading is 22.5 A
